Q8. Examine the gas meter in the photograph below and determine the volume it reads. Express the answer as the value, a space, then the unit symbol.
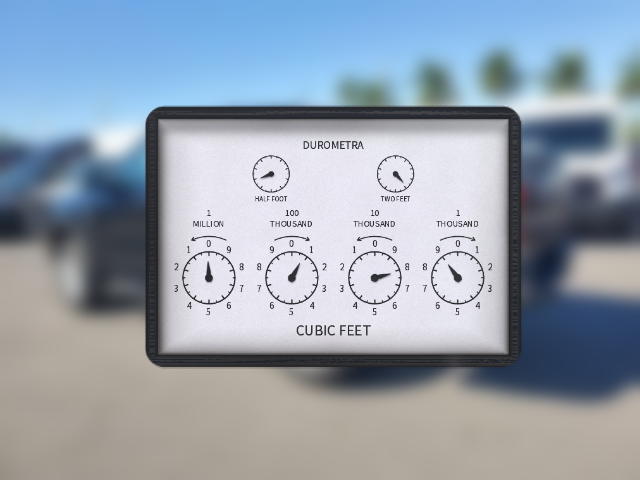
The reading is 7900 ft³
